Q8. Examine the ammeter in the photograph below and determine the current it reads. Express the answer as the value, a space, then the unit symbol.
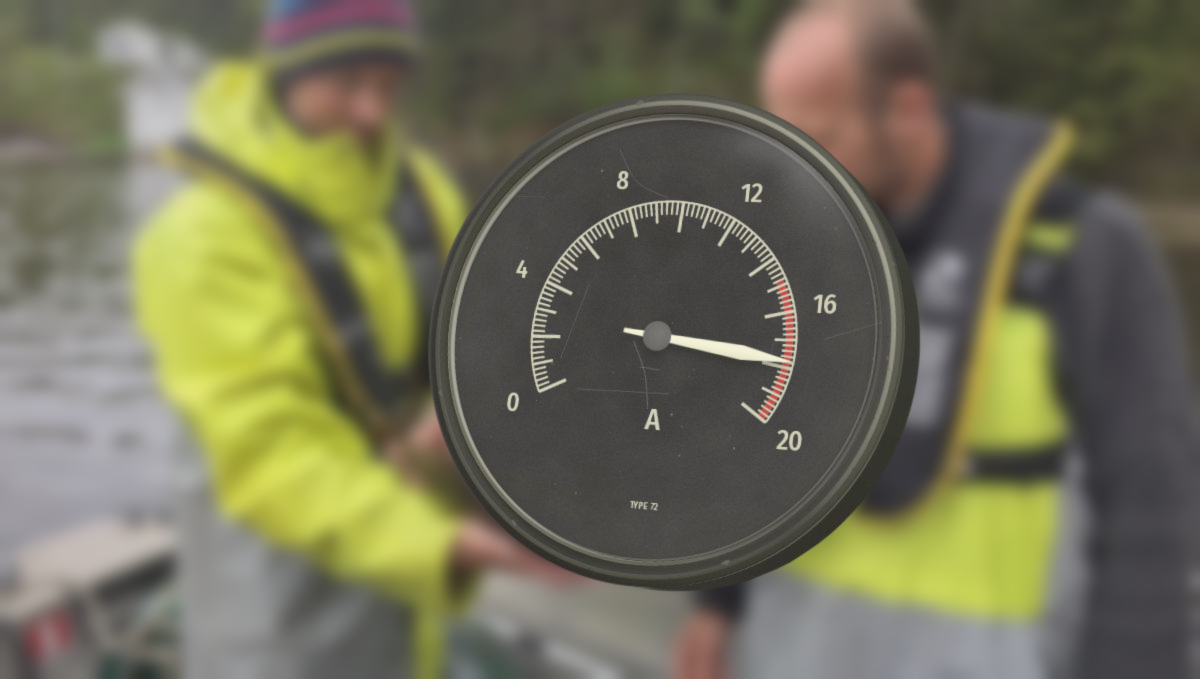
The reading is 17.8 A
